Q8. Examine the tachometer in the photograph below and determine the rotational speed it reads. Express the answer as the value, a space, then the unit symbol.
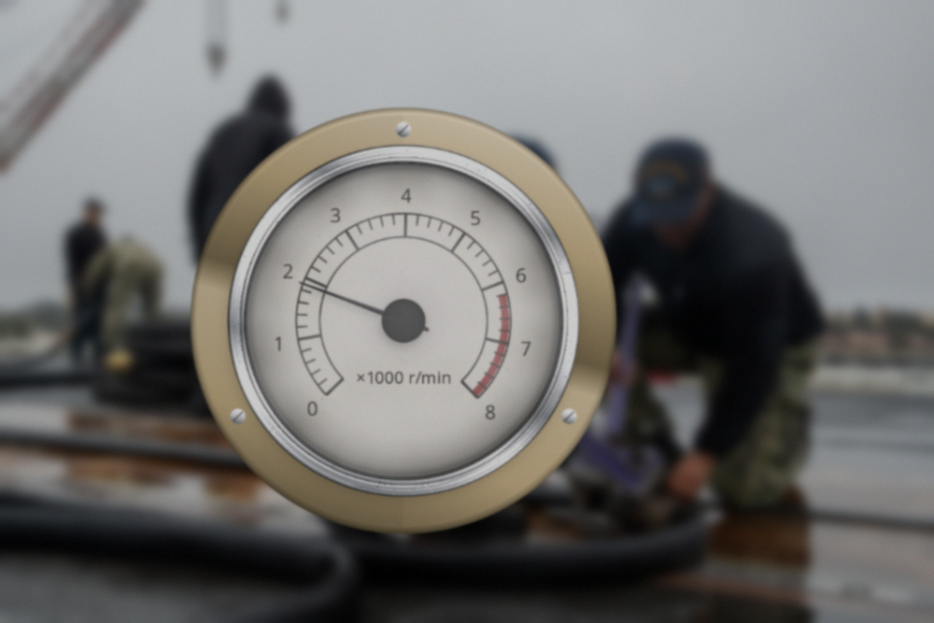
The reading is 1900 rpm
